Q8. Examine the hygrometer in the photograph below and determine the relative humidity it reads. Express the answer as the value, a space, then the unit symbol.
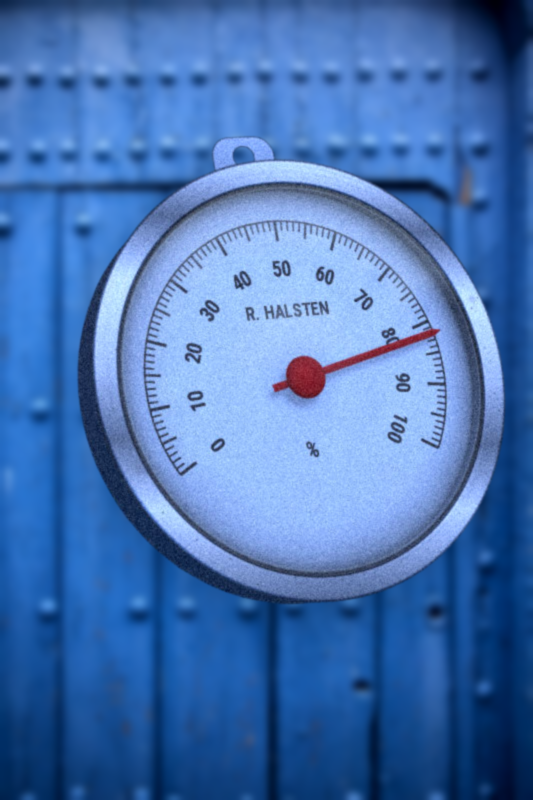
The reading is 82 %
